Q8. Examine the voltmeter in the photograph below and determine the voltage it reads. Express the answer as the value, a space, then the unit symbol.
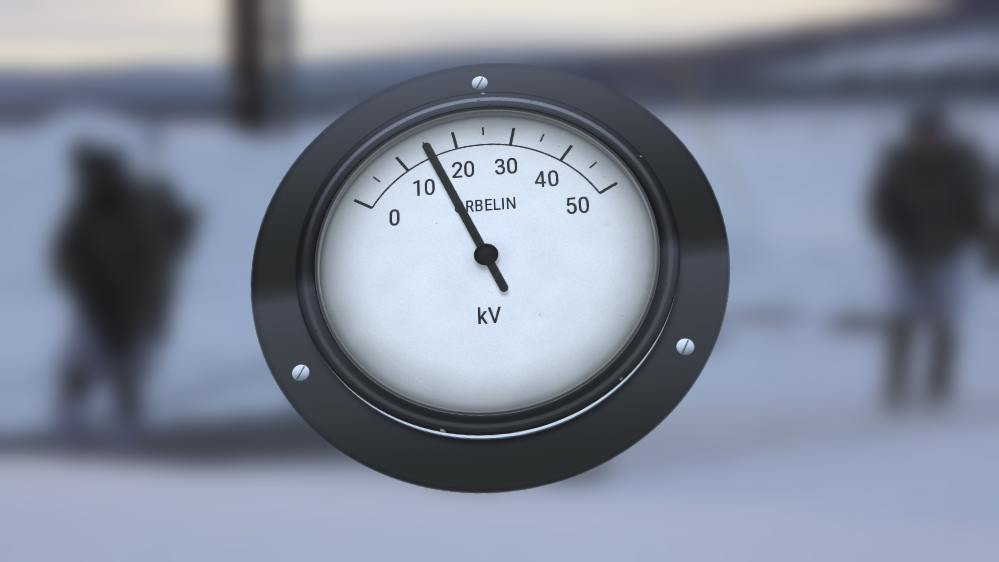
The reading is 15 kV
